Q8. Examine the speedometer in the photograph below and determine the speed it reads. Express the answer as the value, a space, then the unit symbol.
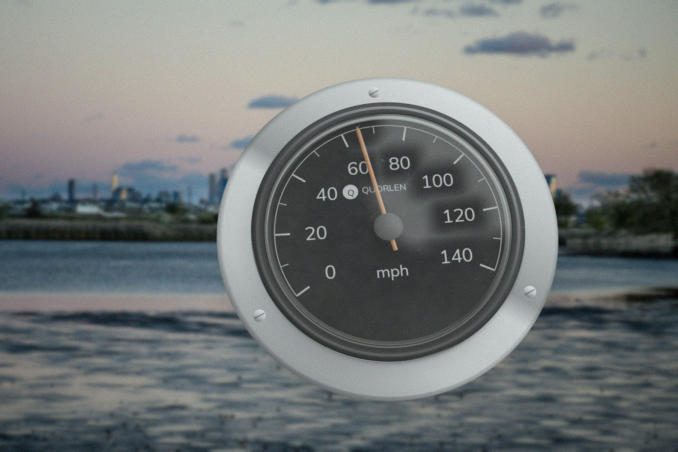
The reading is 65 mph
